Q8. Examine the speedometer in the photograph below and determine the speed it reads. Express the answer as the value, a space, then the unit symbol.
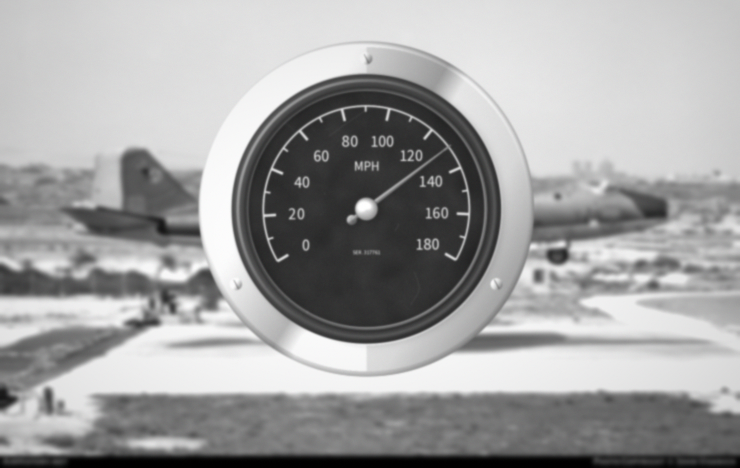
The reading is 130 mph
